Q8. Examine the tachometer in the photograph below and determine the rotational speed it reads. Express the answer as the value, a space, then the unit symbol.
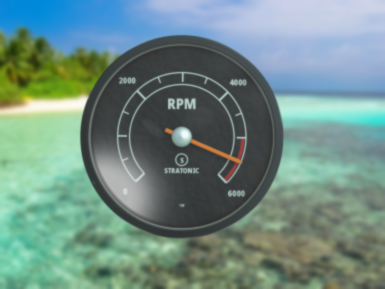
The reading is 5500 rpm
